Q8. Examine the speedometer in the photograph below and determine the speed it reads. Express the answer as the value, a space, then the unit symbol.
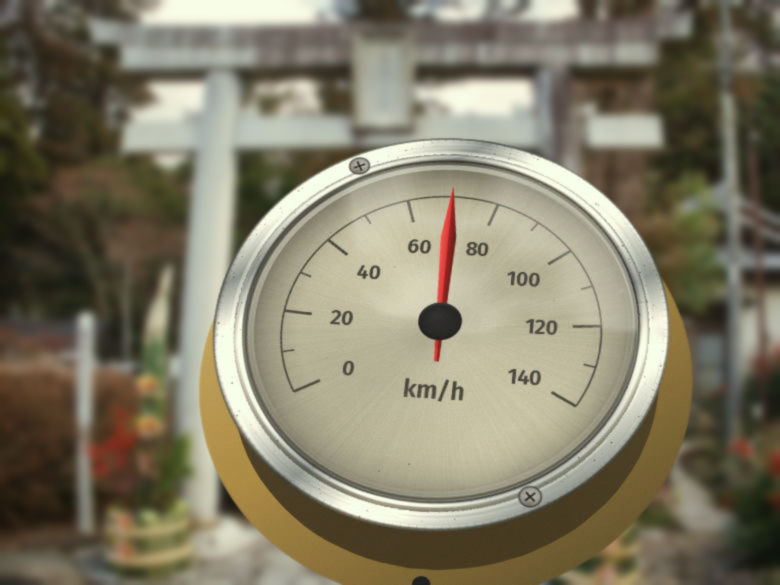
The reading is 70 km/h
